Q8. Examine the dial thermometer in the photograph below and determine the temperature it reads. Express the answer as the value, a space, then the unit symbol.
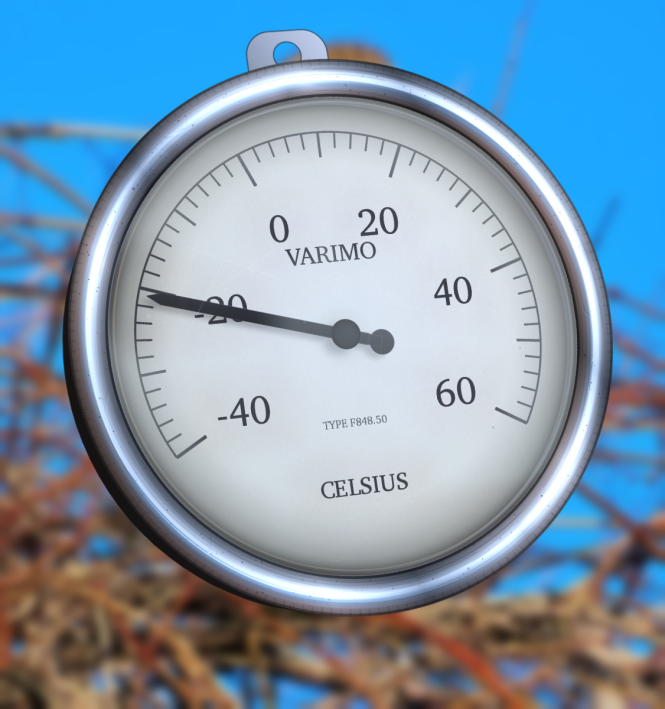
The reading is -21 °C
